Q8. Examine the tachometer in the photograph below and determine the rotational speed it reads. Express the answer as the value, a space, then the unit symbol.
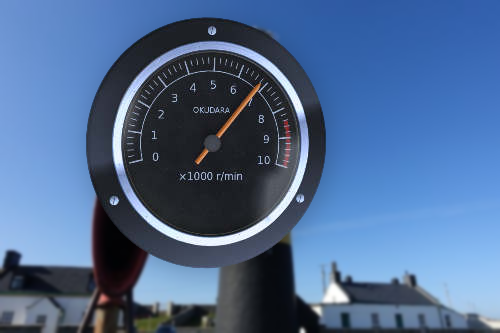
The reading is 6800 rpm
